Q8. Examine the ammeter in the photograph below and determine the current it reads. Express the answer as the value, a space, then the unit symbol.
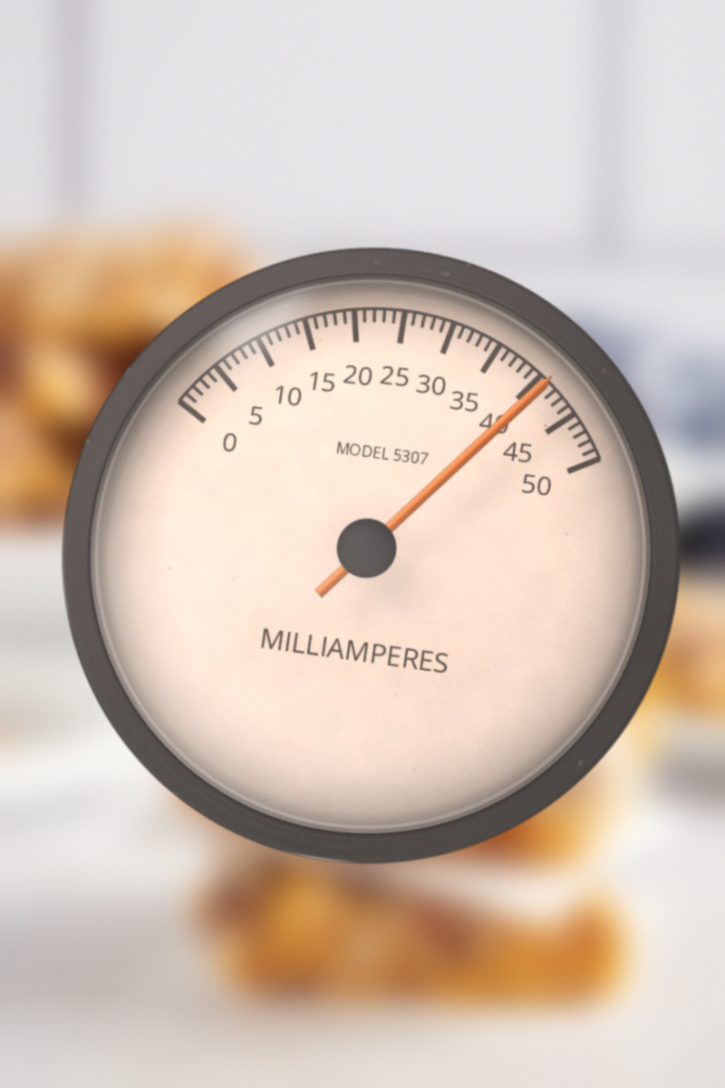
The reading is 41 mA
